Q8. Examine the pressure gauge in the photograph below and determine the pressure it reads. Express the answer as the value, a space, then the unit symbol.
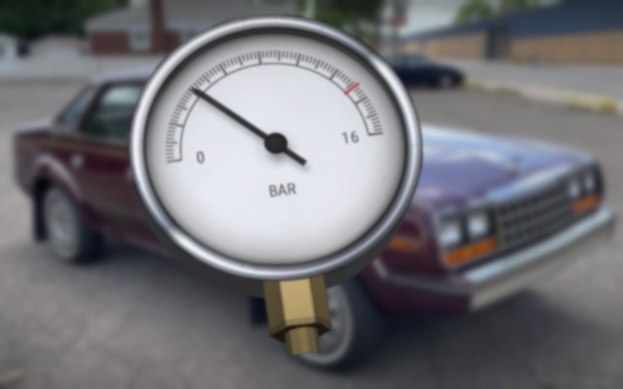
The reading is 4 bar
